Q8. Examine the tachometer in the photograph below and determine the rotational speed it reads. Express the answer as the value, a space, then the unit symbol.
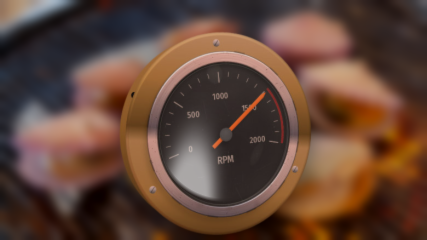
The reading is 1500 rpm
